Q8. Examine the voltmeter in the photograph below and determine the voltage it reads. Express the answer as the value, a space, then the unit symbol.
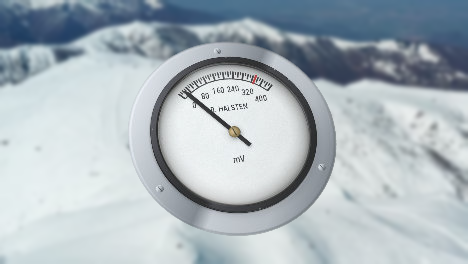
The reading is 20 mV
